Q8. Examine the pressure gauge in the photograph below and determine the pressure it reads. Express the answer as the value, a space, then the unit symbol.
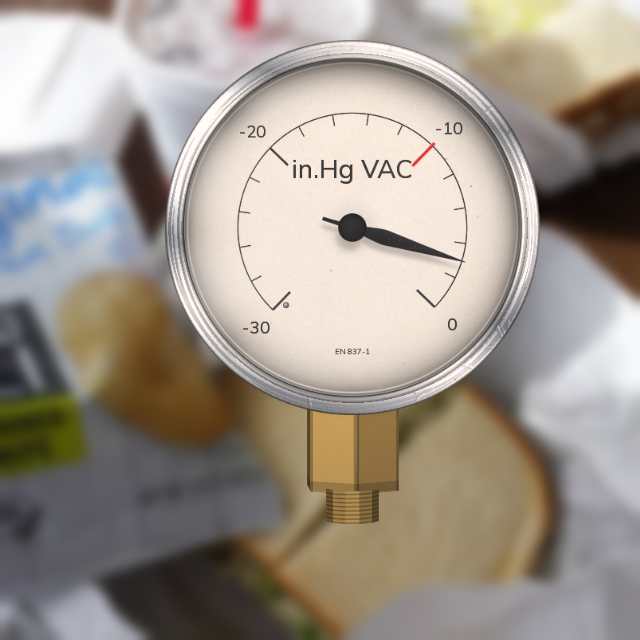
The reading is -3 inHg
